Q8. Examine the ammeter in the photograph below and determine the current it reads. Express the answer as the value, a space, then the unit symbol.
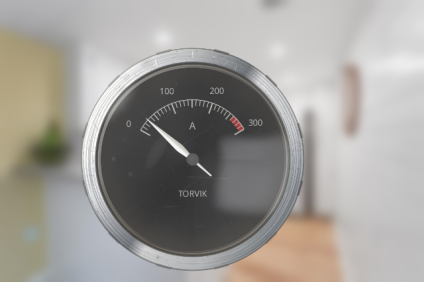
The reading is 30 A
